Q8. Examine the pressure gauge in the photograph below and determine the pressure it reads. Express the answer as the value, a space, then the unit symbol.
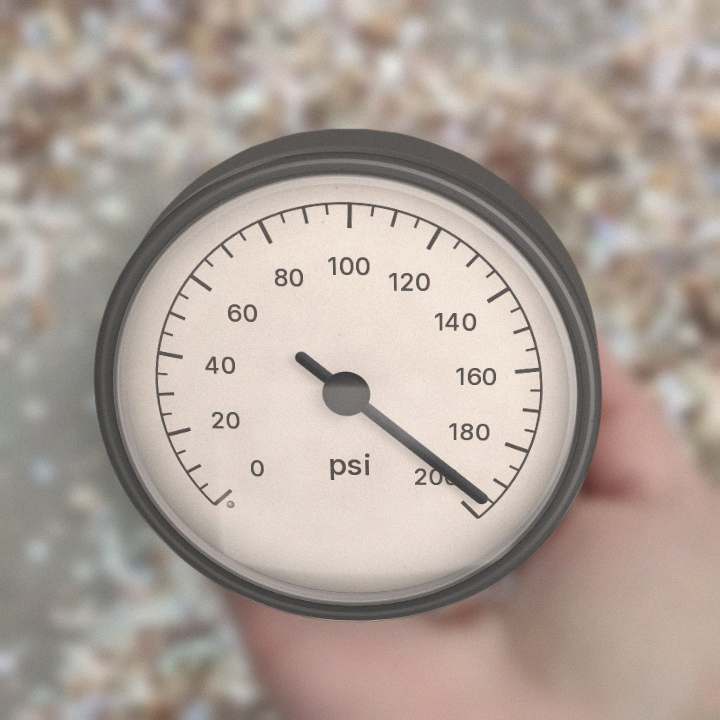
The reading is 195 psi
